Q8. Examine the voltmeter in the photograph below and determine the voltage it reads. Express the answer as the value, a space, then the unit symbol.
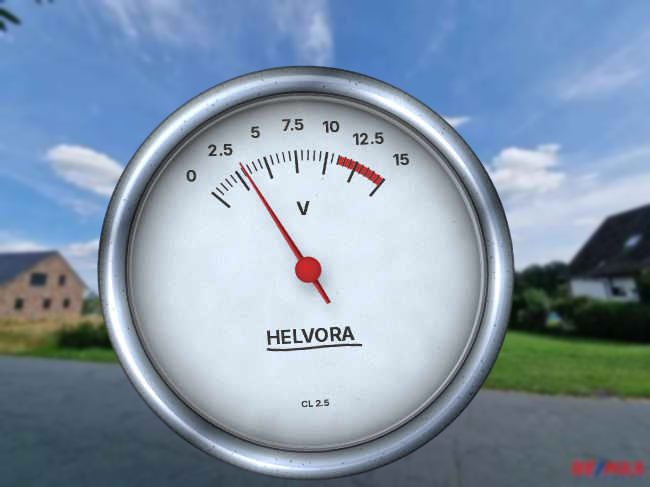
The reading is 3 V
